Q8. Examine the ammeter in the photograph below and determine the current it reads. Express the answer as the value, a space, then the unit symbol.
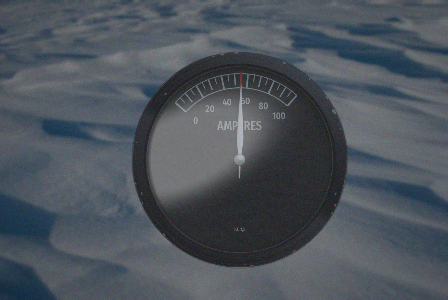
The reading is 55 A
